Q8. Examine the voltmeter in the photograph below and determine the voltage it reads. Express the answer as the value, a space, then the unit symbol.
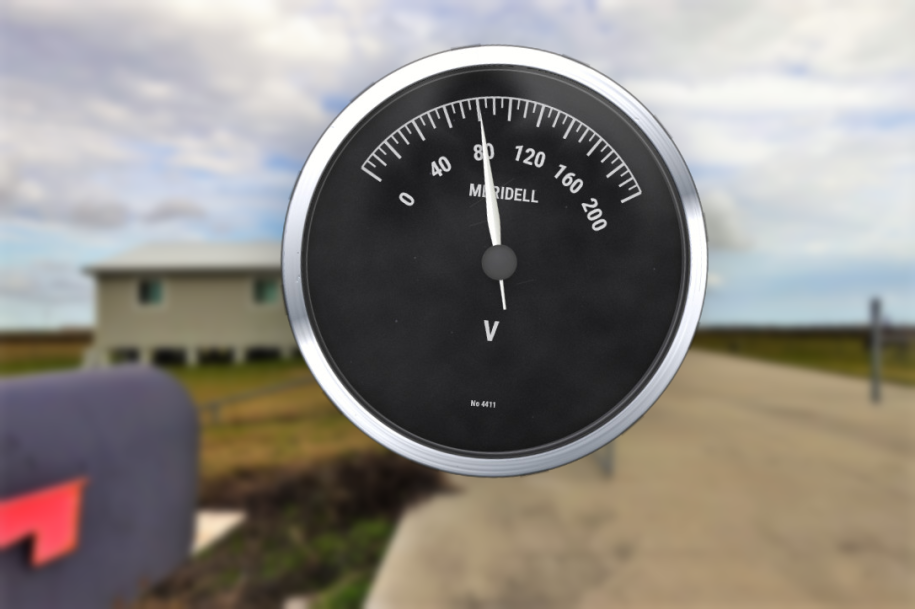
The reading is 80 V
